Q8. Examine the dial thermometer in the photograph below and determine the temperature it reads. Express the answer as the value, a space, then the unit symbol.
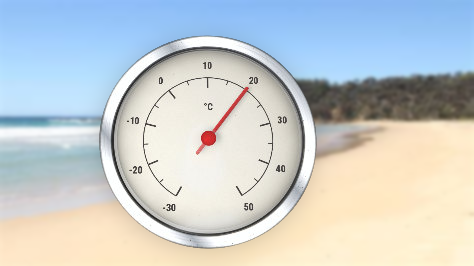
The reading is 20 °C
